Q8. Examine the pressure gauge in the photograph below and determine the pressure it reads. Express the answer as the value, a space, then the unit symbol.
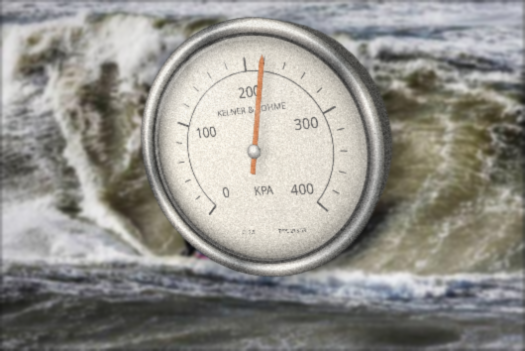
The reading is 220 kPa
